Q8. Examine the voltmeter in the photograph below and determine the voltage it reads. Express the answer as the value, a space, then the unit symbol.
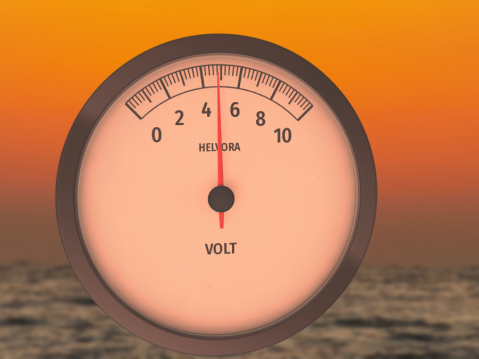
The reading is 4.8 V
